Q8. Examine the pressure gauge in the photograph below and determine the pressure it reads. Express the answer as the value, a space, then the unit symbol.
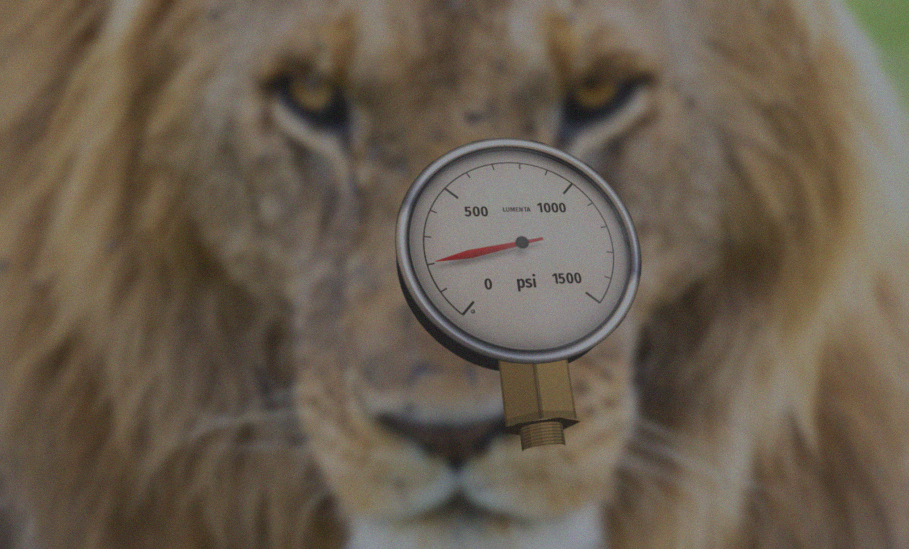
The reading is 200 psi
